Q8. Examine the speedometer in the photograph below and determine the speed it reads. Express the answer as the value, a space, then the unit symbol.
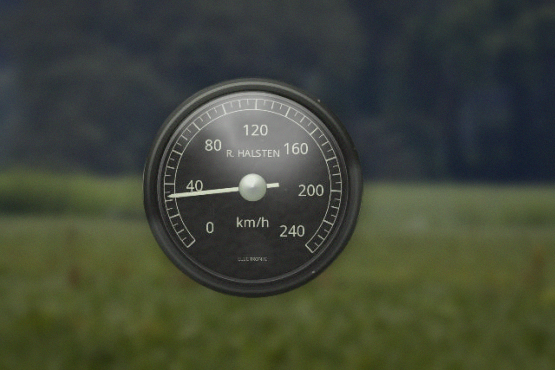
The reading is 32.5 km/h
